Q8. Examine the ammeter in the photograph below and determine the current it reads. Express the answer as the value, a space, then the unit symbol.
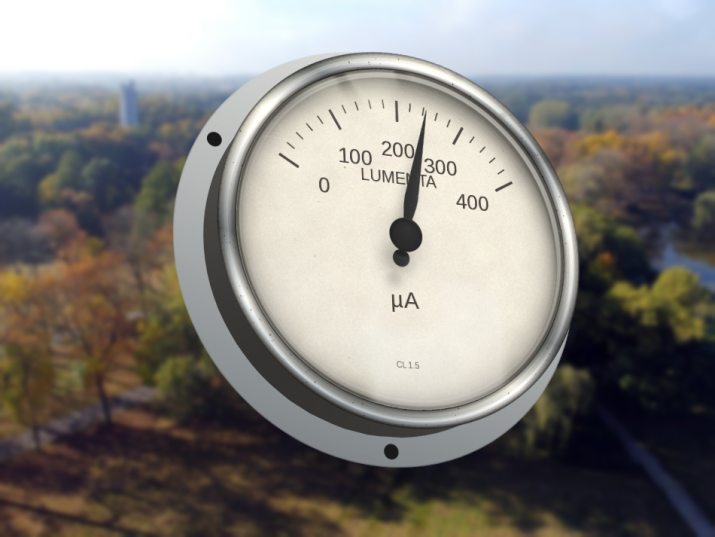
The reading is 240 µA
